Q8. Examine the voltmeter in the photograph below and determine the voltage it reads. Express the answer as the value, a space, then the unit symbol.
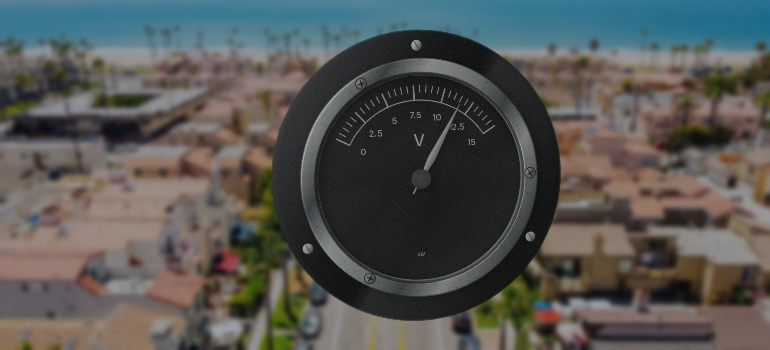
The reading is 11.5 V
